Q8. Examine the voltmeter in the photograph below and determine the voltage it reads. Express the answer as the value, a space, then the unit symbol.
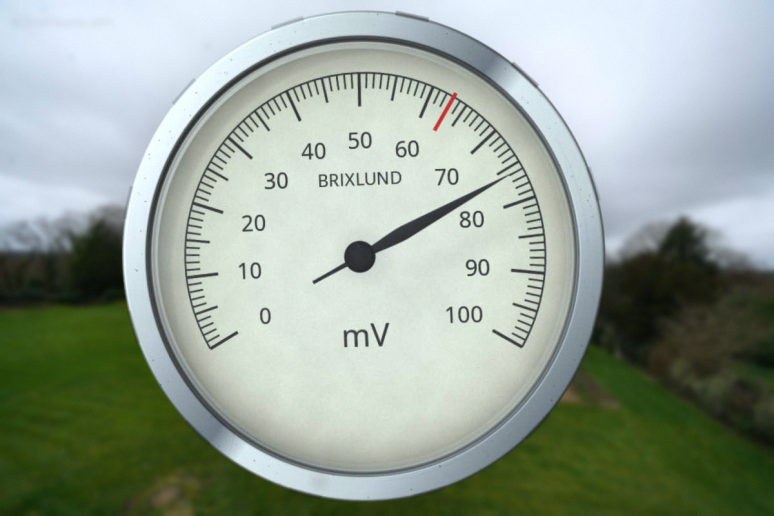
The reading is 76 mV
